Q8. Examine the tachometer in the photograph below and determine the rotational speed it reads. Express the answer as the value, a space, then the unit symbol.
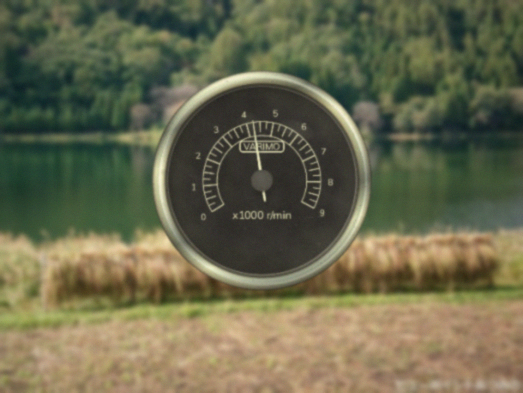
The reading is 4250 rpm
